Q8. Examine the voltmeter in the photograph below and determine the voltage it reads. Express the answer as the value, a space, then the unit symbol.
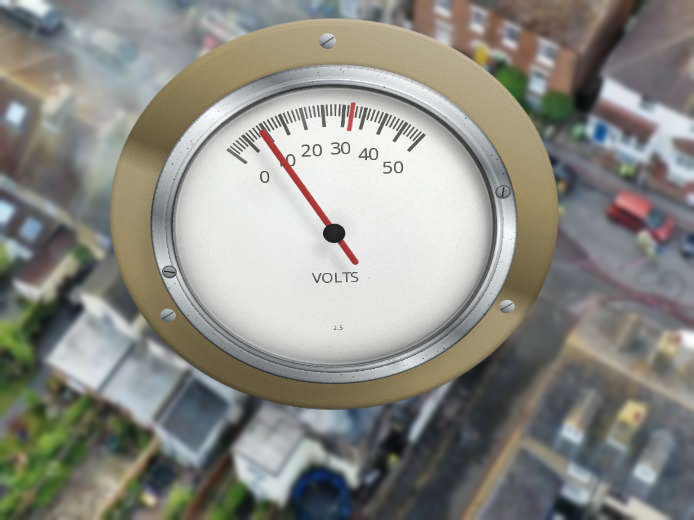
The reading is 10 V
